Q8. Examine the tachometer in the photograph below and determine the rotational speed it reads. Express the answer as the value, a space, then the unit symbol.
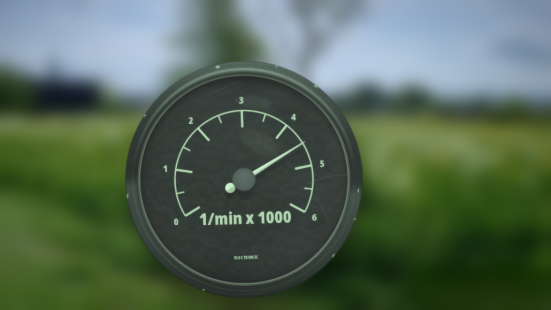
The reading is 4500 rpm
